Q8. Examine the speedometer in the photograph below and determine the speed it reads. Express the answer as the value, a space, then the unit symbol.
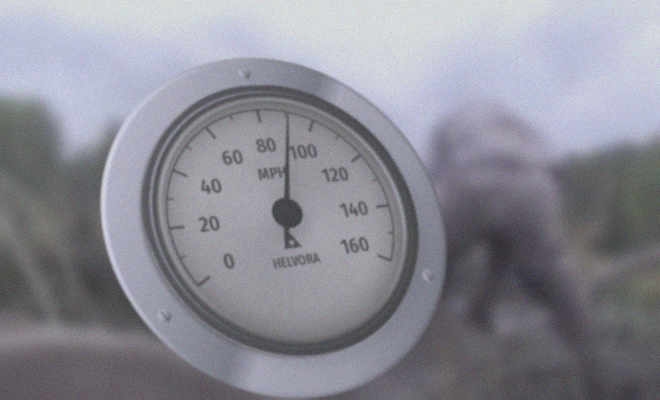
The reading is 90 mph
